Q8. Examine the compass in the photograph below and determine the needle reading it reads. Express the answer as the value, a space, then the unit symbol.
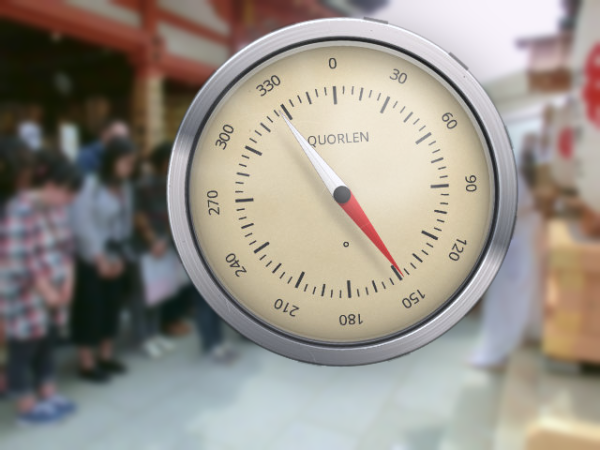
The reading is 147.5 °
